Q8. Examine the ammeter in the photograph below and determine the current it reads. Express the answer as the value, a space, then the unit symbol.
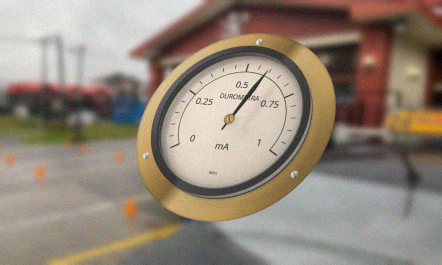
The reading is 0.6 mA
